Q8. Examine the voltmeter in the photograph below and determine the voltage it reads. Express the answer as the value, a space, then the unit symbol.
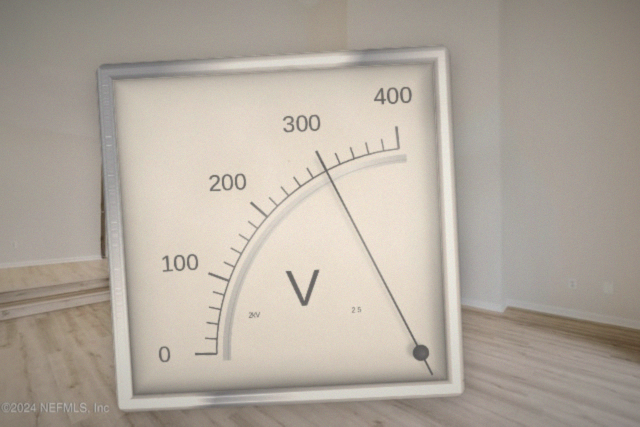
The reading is 300 V
